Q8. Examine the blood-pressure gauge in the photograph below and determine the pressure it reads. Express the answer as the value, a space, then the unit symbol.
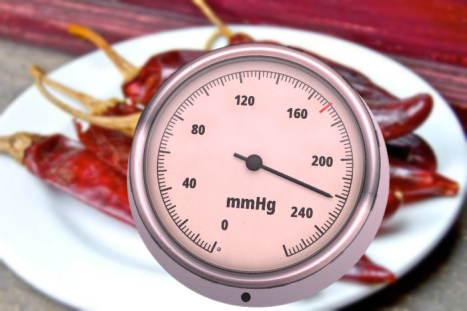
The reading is 222 mmHg
